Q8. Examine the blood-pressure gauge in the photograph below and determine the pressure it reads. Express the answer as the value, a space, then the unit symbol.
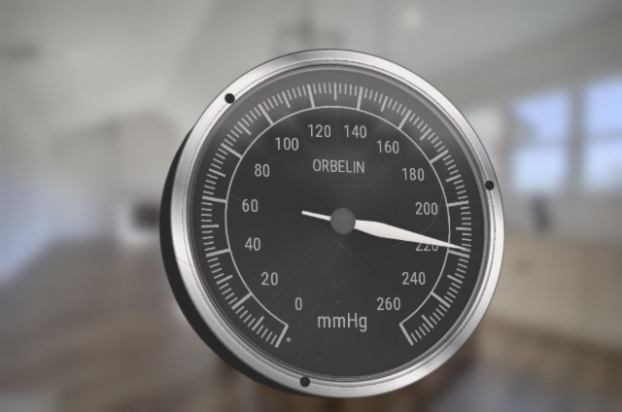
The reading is 218 mmHg
